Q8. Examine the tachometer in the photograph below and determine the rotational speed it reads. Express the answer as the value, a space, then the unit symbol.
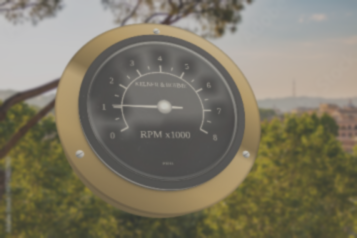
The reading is 1000 rpm
